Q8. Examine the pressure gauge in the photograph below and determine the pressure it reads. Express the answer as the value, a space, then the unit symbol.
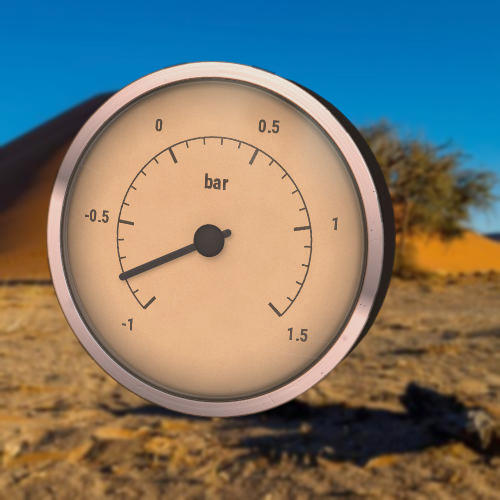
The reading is -0.8 bar
